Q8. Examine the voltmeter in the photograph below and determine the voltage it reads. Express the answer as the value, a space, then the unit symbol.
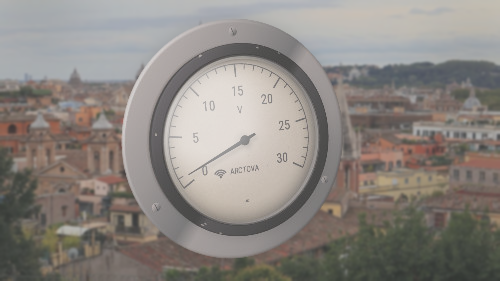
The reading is 1 V
